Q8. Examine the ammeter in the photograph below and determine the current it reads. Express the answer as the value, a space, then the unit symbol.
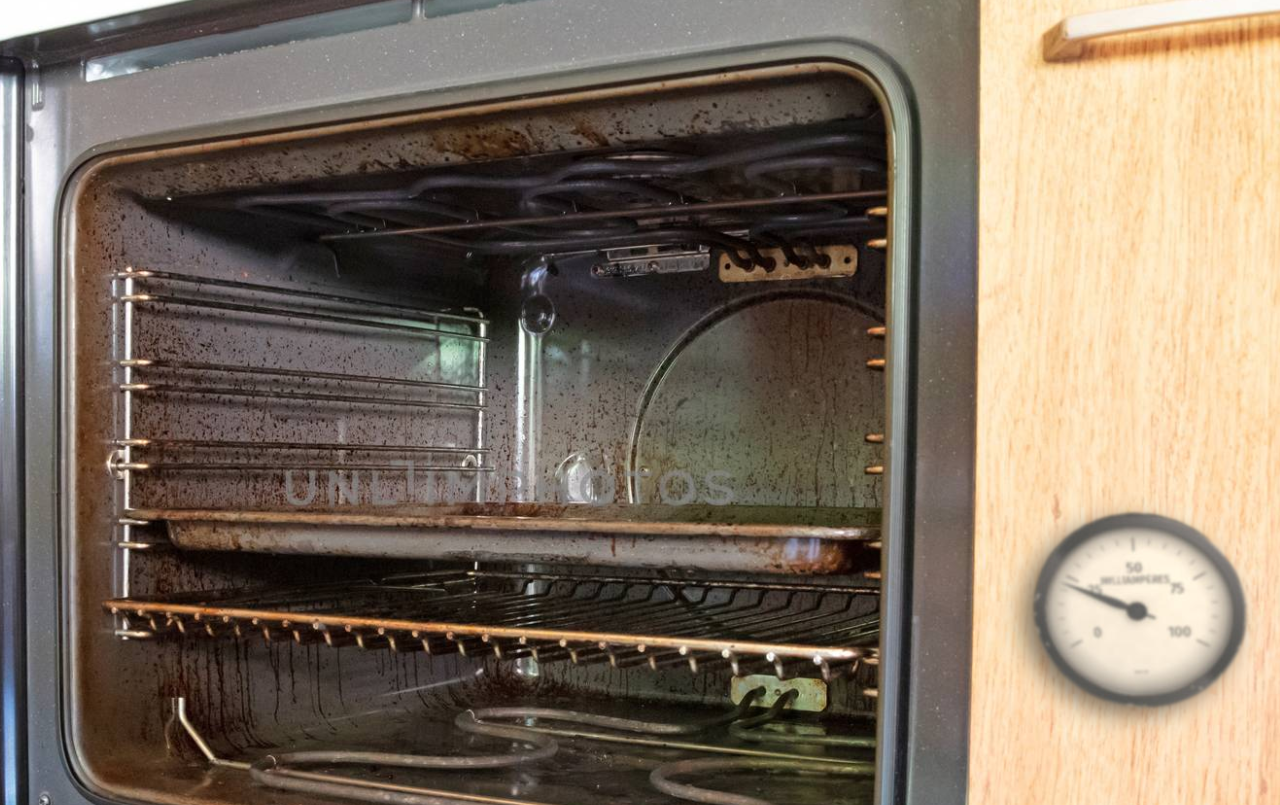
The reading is 22.5 mA
